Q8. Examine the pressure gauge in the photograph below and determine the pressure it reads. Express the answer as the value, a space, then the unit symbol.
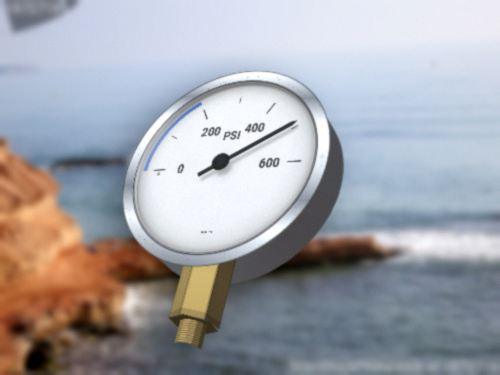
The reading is 500 psi
